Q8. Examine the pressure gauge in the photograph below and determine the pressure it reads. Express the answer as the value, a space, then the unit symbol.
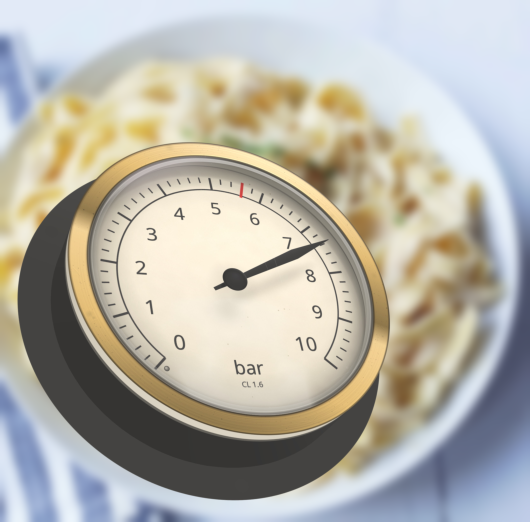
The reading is 7.4 bar
